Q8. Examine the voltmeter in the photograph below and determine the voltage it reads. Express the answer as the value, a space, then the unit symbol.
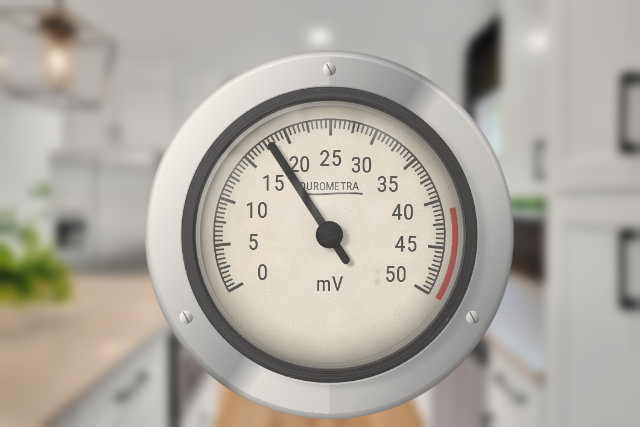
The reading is 18 mV
